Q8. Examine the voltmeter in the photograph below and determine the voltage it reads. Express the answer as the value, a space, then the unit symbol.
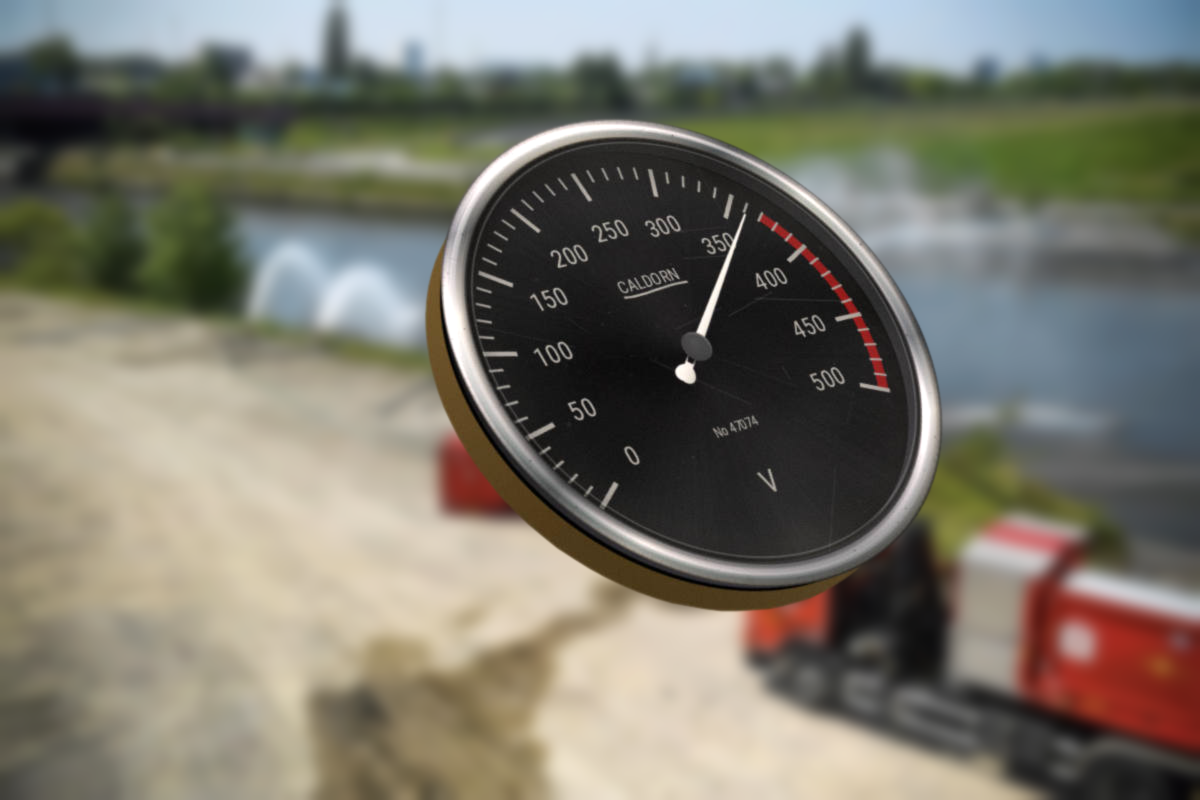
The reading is 360 V
